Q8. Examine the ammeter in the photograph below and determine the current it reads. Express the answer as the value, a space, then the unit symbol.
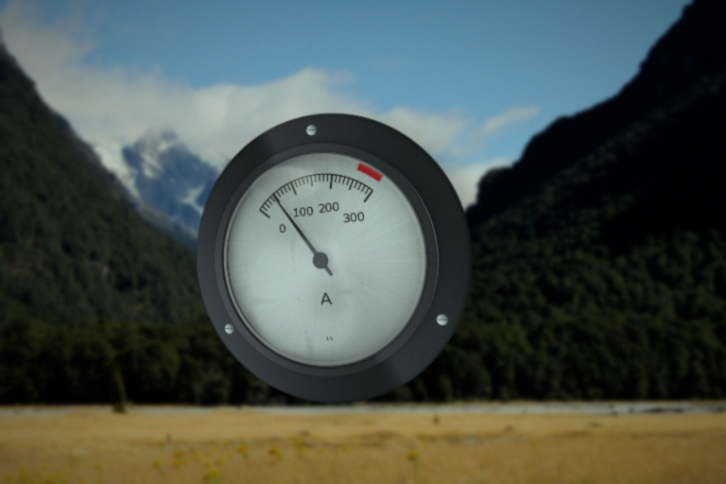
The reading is 50 A
